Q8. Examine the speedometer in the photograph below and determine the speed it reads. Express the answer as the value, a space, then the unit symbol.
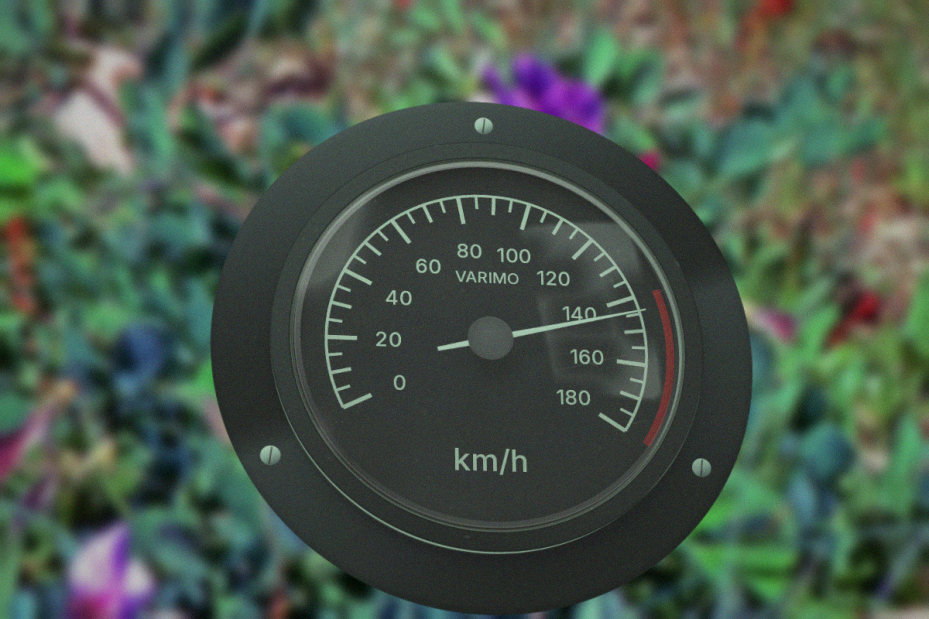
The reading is 145 km/h
